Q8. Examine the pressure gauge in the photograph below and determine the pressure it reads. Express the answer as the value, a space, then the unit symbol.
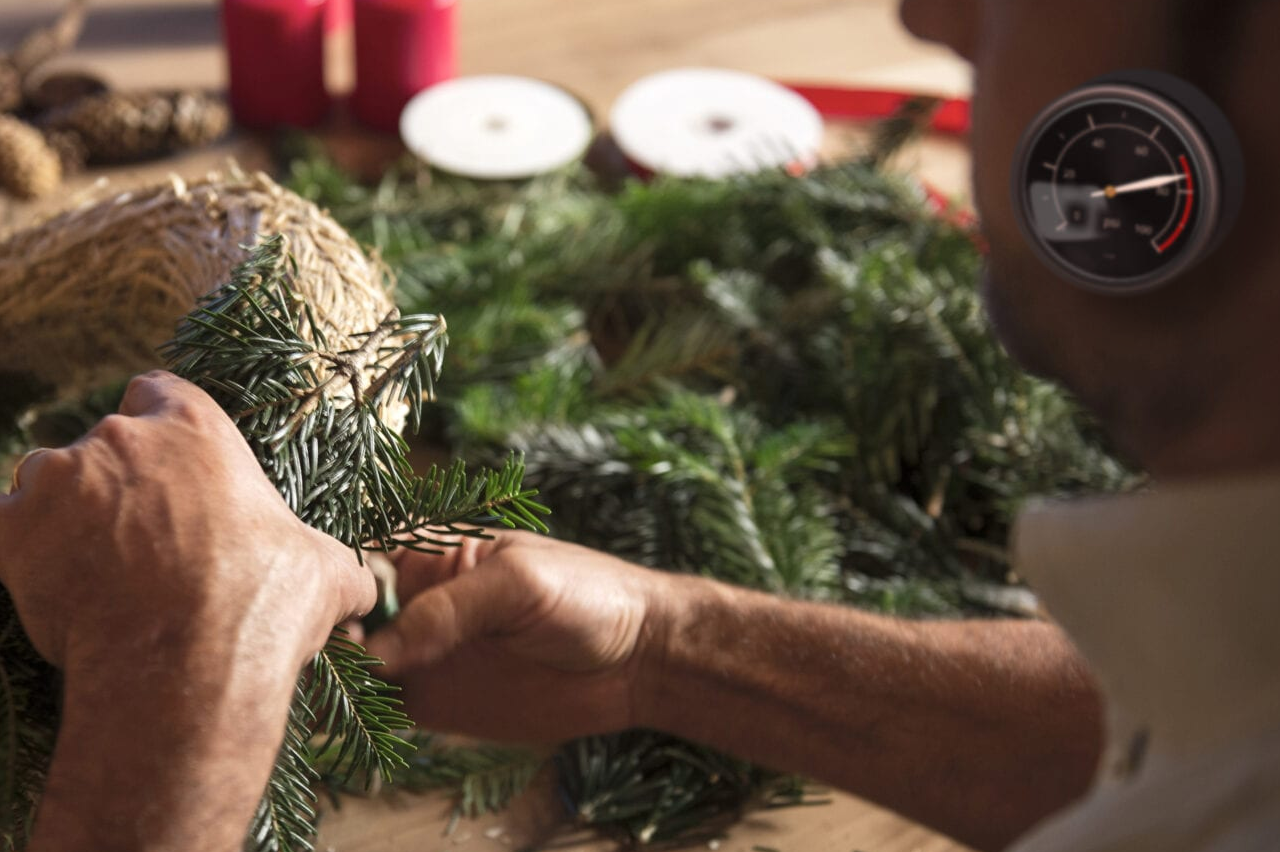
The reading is 75 psi
